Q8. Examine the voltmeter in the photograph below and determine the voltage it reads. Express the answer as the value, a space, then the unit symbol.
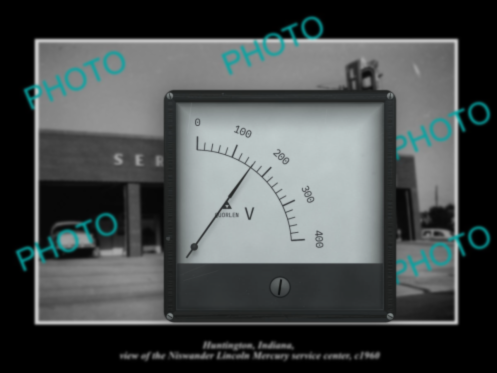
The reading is 160 V
